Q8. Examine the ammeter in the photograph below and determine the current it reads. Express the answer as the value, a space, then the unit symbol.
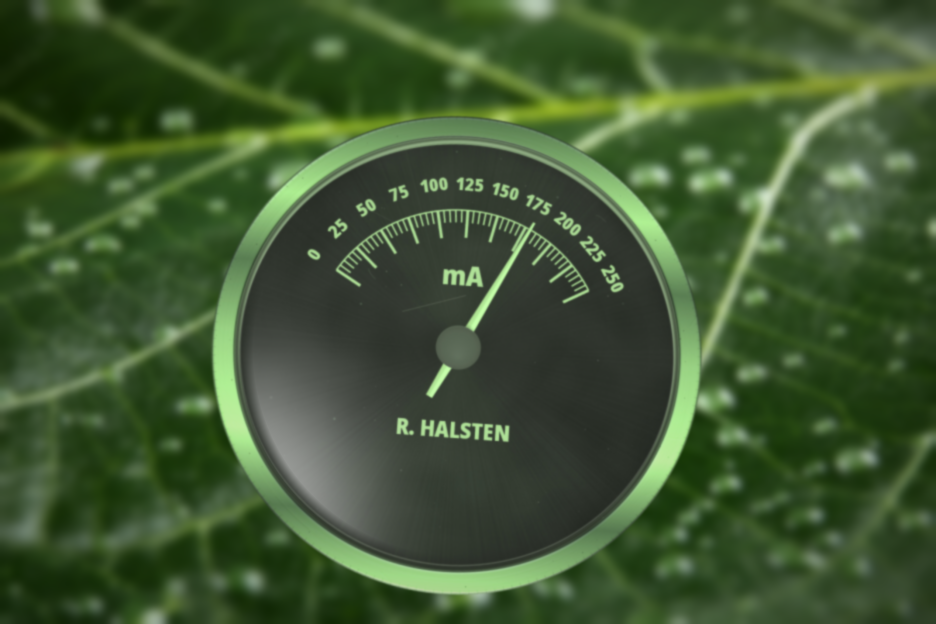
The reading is 180 mA
